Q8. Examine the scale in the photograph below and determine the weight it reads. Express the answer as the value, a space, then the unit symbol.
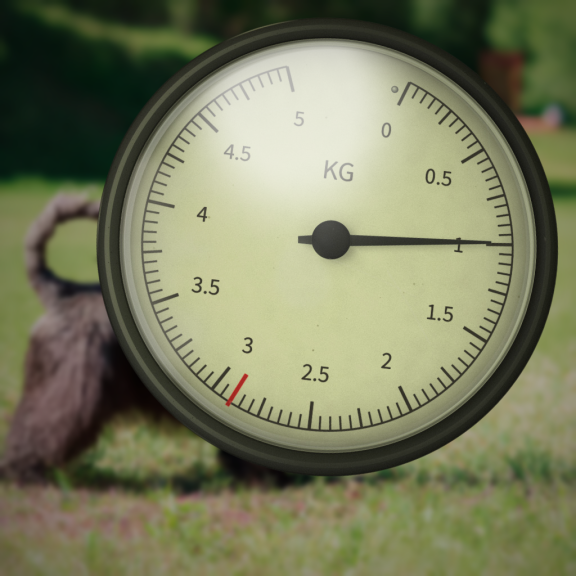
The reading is 1 kg
